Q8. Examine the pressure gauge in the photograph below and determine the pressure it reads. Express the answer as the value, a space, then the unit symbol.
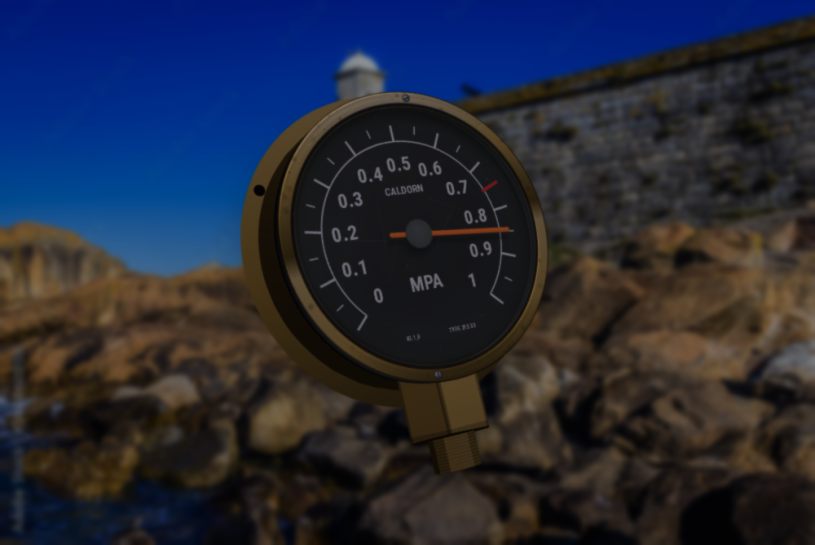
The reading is 0.85 MPa
